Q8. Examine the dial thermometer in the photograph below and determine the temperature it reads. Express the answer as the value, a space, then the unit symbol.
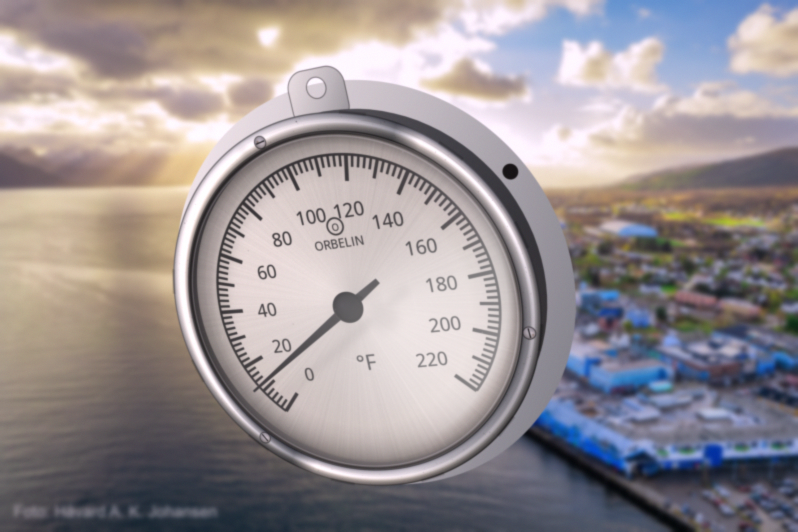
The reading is 12 °F
